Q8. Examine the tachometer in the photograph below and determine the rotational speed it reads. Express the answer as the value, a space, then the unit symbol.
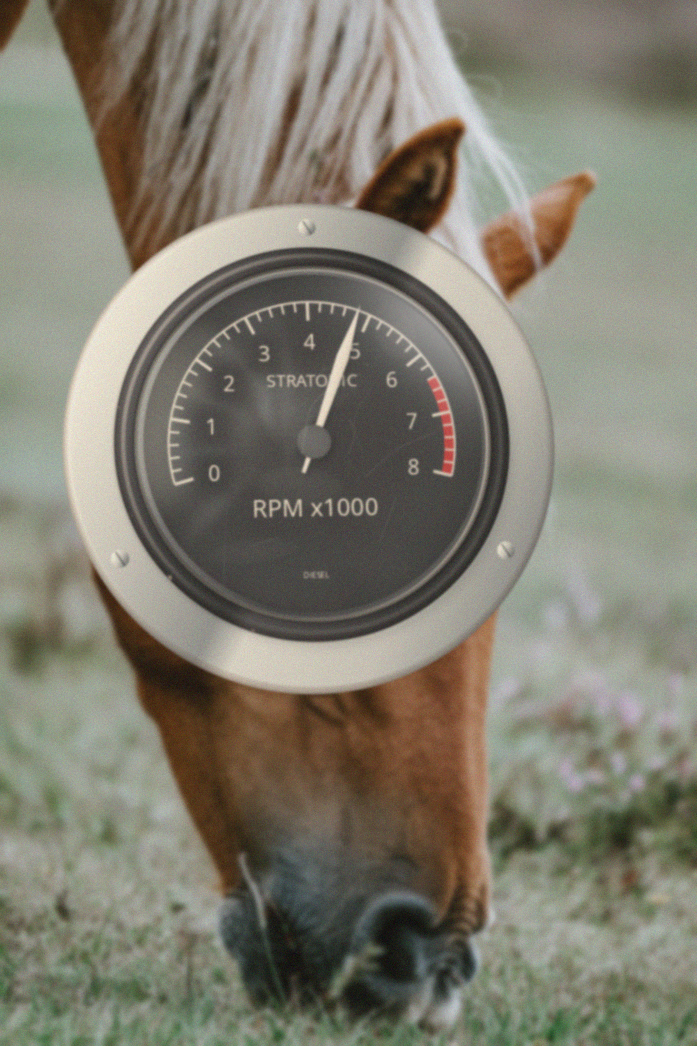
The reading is 4800 rpm
